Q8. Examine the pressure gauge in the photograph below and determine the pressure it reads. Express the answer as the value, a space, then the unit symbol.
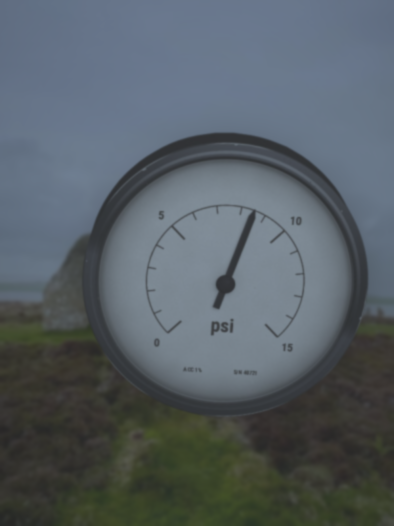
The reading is 8.5 psi
